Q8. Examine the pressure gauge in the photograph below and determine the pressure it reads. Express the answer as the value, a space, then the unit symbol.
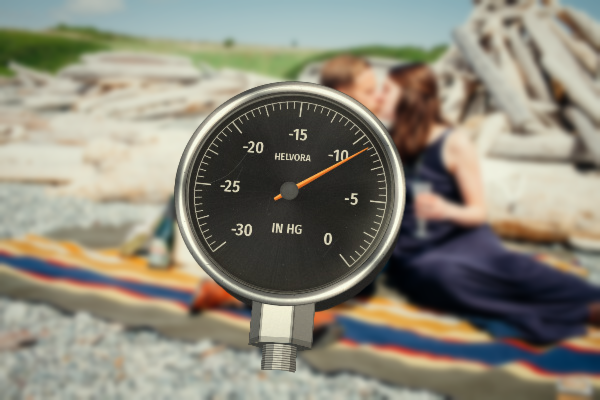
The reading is -9 inHg
